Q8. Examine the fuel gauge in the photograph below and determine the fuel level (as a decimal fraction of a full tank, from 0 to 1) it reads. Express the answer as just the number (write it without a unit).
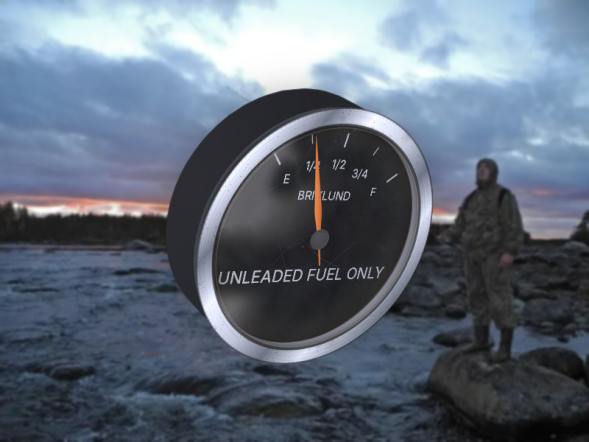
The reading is 0.25
